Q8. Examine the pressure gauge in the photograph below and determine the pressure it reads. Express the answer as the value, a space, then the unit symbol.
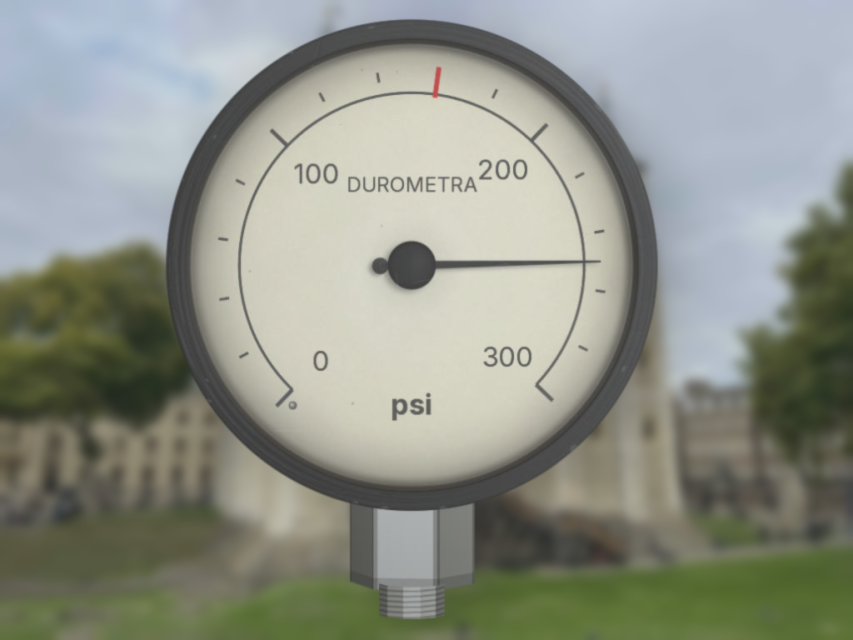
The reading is 250 psi
